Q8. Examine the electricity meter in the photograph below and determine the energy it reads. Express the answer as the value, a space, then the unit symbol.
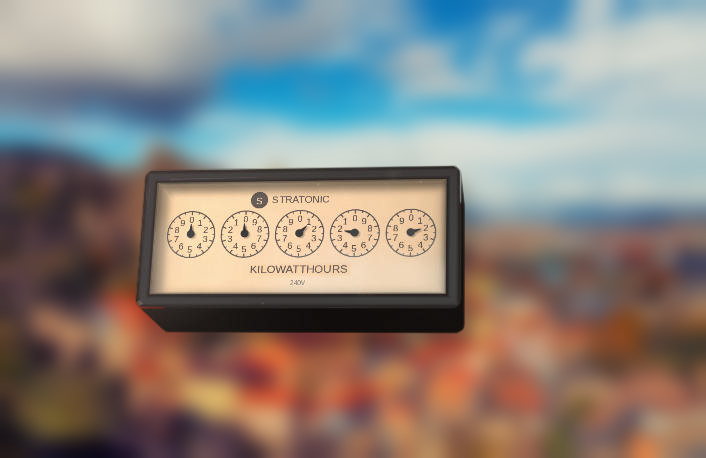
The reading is 122 kWh
